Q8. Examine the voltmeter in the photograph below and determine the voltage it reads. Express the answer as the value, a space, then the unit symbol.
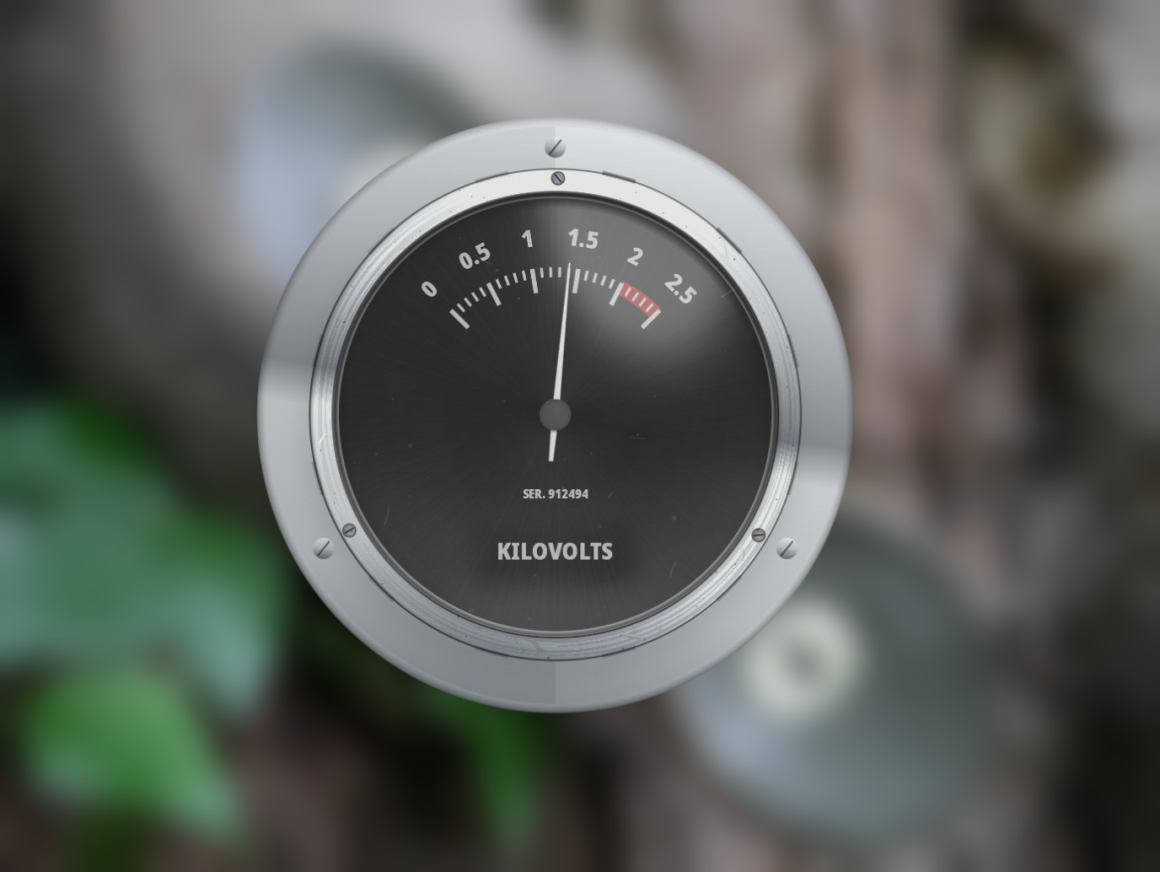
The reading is 1.4 kV
